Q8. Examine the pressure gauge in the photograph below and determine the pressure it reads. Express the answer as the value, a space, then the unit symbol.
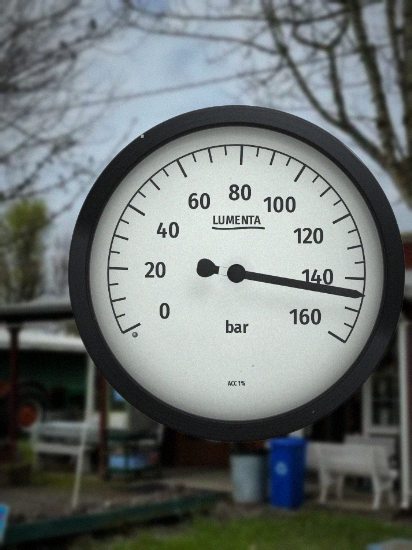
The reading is 145 bar
